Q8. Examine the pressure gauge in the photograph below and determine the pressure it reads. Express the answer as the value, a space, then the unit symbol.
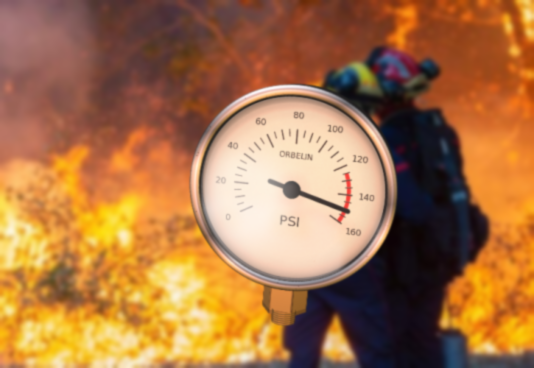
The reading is 150 psi
